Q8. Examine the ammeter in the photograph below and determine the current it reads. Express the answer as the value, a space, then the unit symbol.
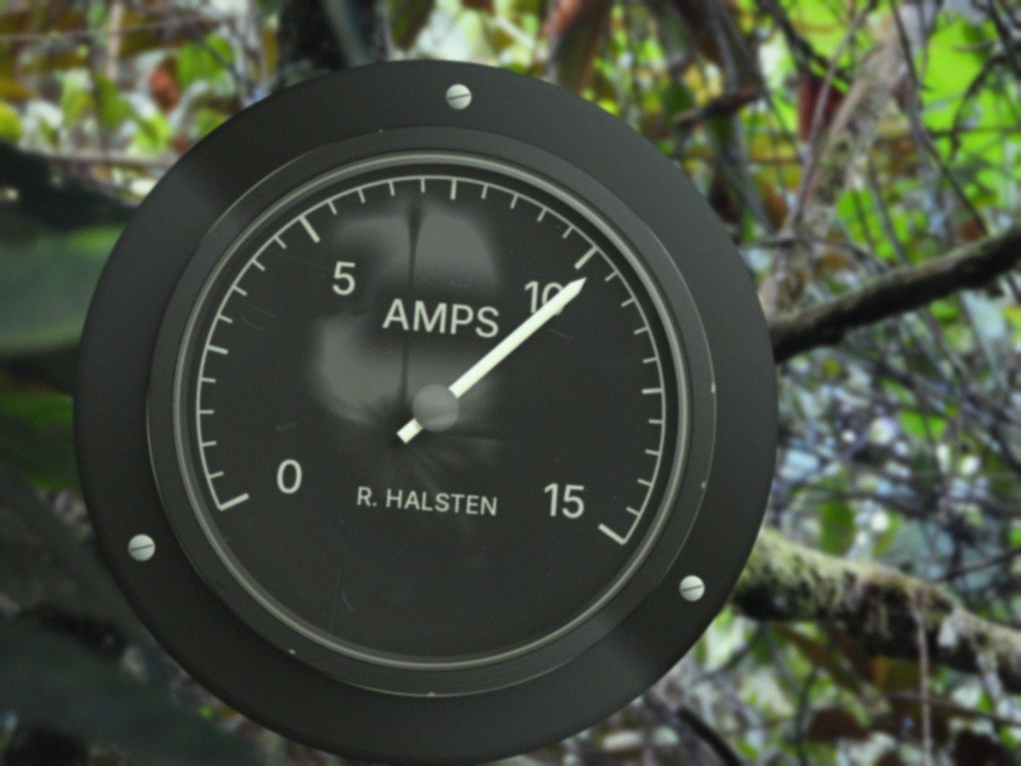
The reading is 10.25 A
